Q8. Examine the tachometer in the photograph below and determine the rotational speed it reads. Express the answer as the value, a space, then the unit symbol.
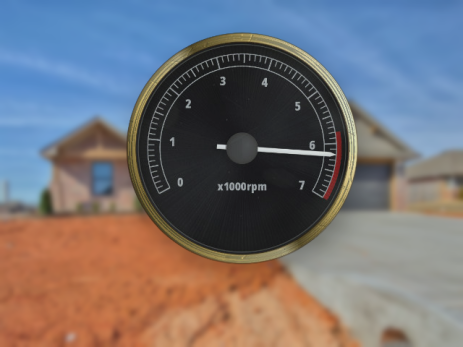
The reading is 6200 rpm
